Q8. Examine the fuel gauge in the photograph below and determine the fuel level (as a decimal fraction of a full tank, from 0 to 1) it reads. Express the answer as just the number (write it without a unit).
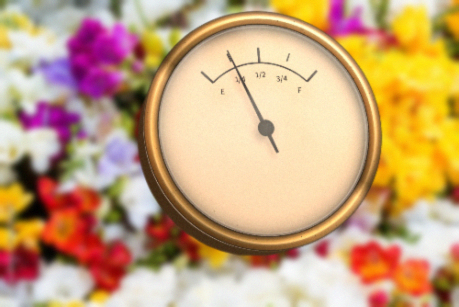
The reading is 0.25
